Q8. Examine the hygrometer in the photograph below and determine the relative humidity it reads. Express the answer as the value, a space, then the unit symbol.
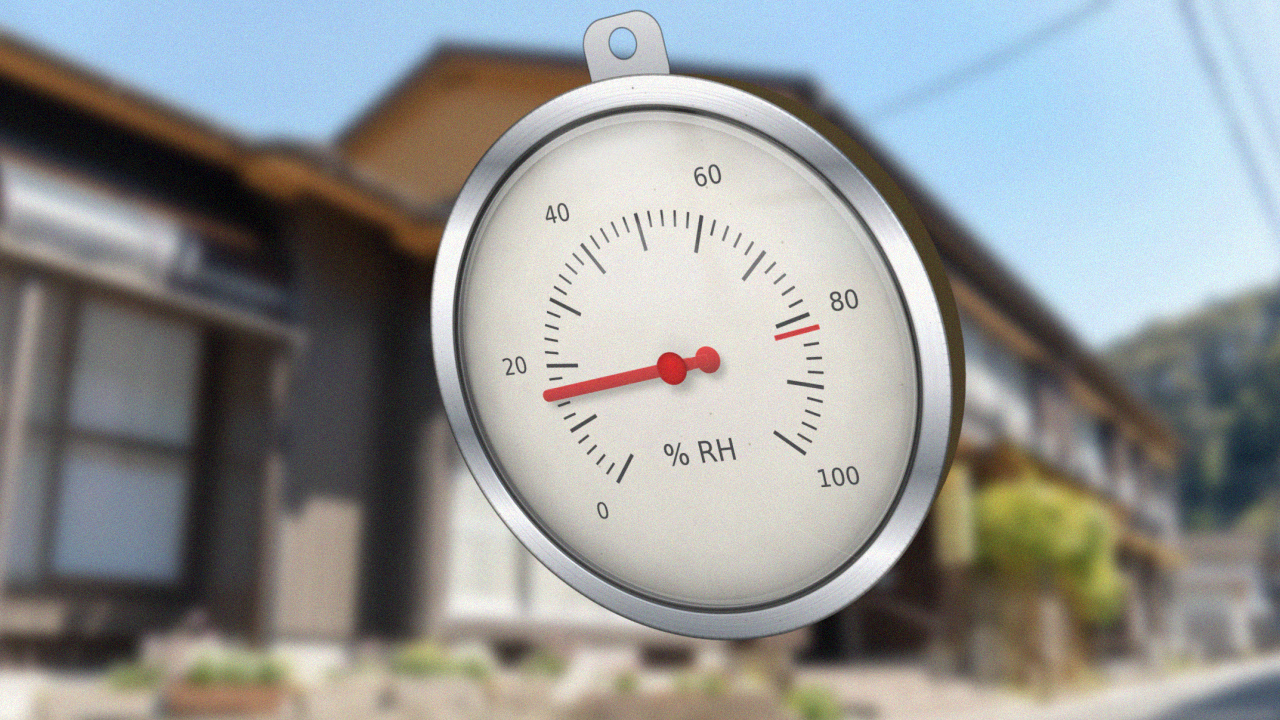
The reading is 16 %
